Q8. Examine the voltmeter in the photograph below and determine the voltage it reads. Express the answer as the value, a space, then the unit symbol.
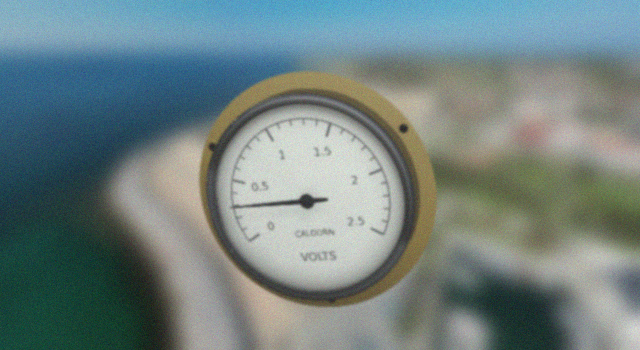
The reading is 0.3 V
